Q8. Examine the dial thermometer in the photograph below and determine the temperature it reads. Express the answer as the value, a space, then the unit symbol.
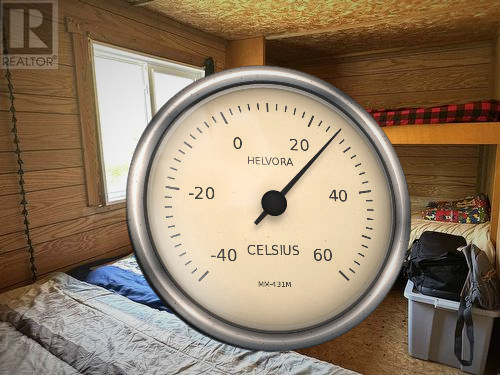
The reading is 26 °C
